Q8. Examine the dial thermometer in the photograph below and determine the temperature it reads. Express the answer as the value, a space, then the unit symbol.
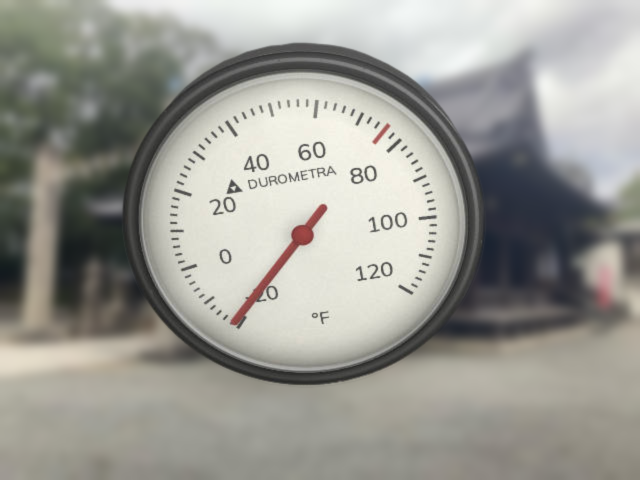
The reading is -18 °F
